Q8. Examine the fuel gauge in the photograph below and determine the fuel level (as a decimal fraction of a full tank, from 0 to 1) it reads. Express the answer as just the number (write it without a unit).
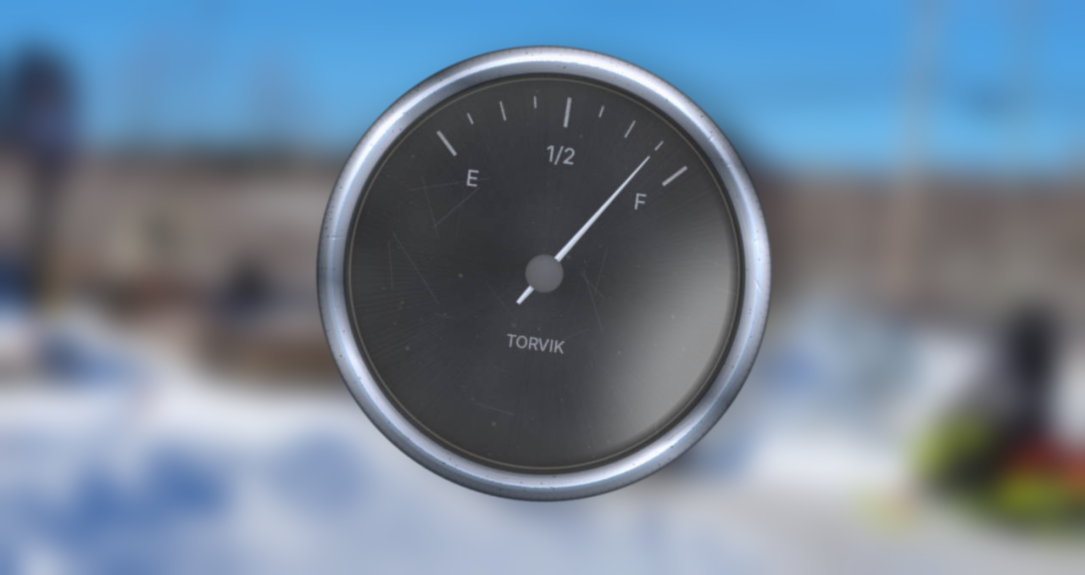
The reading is 0.875
